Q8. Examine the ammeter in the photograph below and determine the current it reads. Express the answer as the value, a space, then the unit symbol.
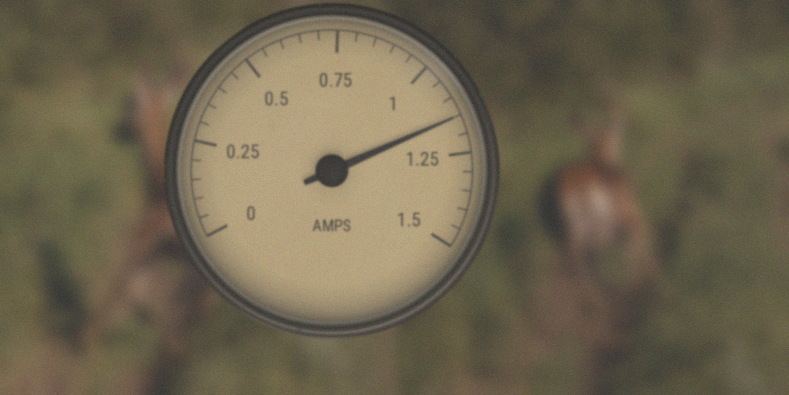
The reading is 1.15 A
